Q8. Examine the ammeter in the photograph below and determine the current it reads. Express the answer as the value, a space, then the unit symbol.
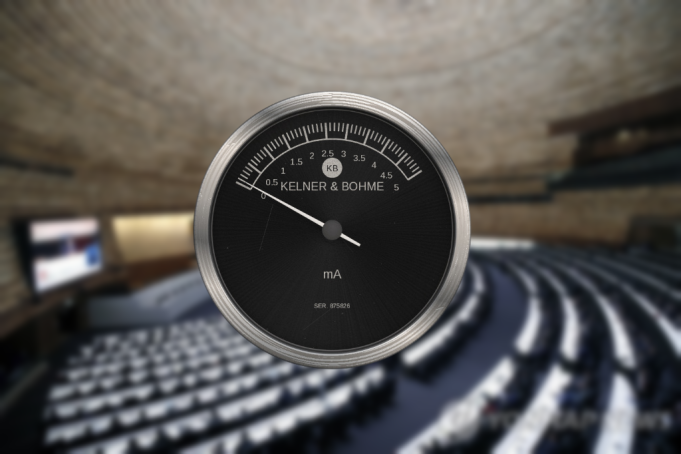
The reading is 0.1 mA
